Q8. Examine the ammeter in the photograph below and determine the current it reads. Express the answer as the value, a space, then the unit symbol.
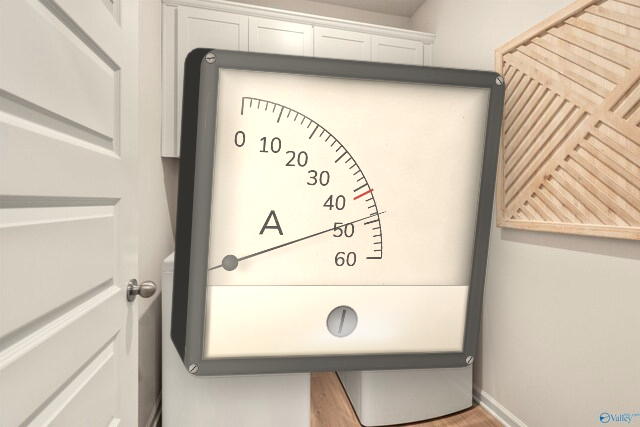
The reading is 48 A
